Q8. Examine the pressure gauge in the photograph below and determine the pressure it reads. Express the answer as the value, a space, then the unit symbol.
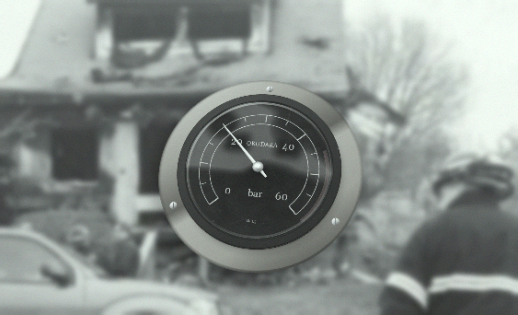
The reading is 20 bar
